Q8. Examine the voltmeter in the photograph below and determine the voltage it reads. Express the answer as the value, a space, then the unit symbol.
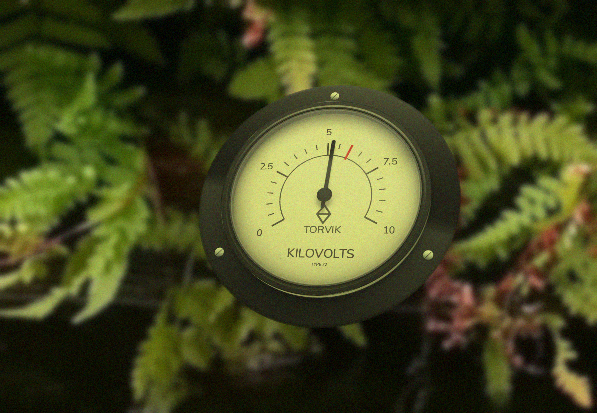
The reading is 5.25 kV
